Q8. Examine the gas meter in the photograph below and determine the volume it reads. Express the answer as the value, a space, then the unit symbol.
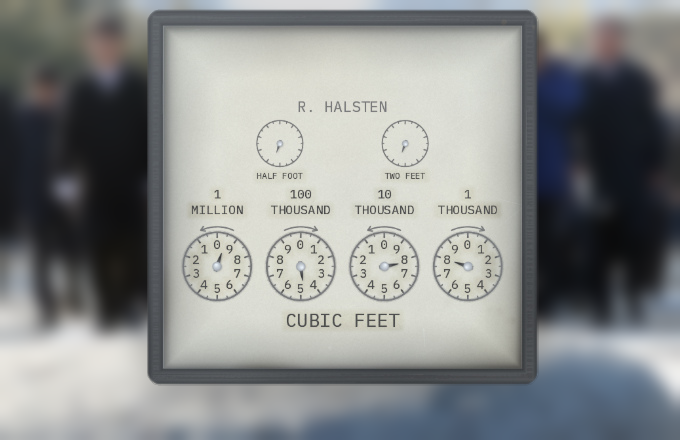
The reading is 947800 ft³
